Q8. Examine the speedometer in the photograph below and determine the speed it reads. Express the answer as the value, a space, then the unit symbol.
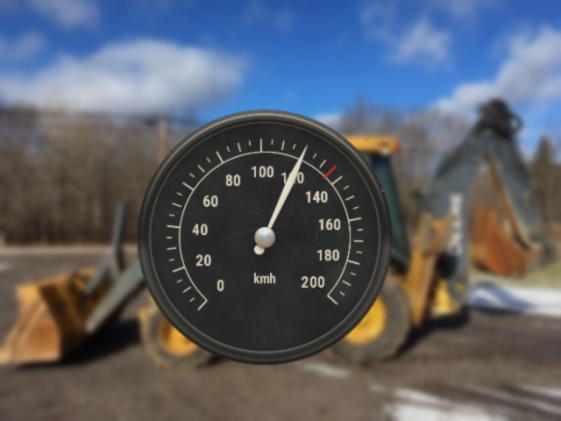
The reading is 120 km/h
